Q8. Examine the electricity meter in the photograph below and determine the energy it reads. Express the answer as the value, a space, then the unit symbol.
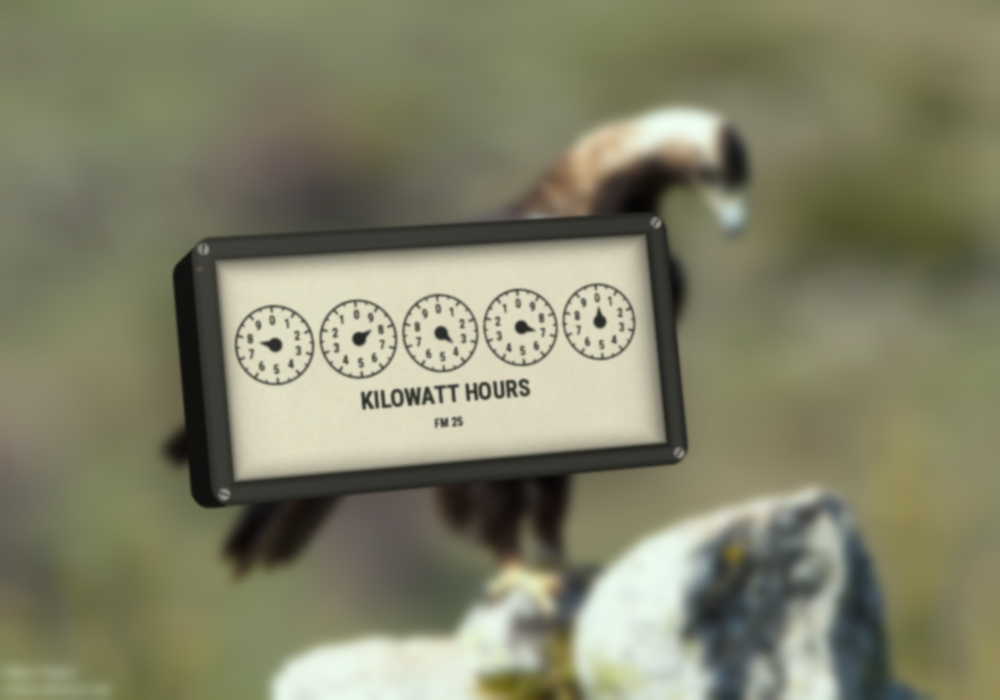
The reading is 78370 kWh
